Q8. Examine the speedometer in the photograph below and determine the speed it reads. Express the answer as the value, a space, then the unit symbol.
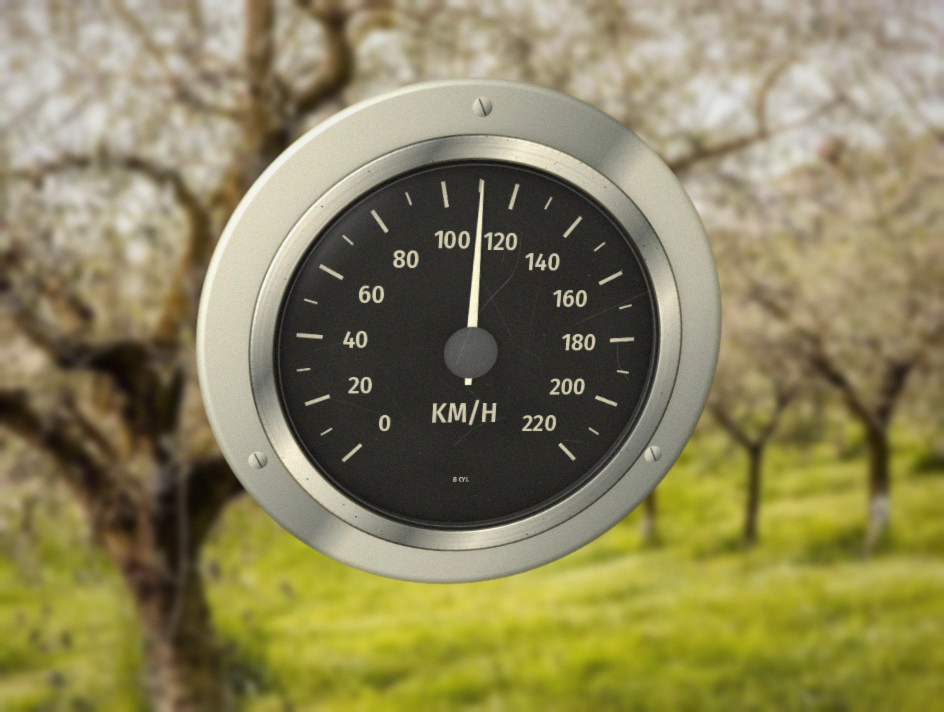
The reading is 110 km/h
